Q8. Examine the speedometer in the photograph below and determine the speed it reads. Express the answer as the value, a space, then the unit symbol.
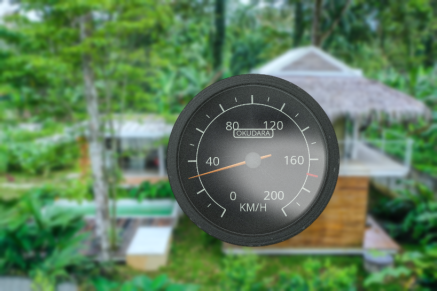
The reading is 30 km/h
